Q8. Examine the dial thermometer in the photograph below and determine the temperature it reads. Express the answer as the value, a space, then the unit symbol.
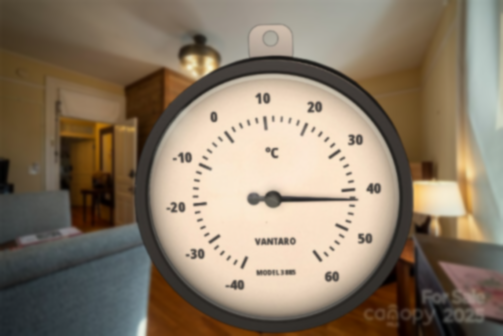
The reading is 42 °C
